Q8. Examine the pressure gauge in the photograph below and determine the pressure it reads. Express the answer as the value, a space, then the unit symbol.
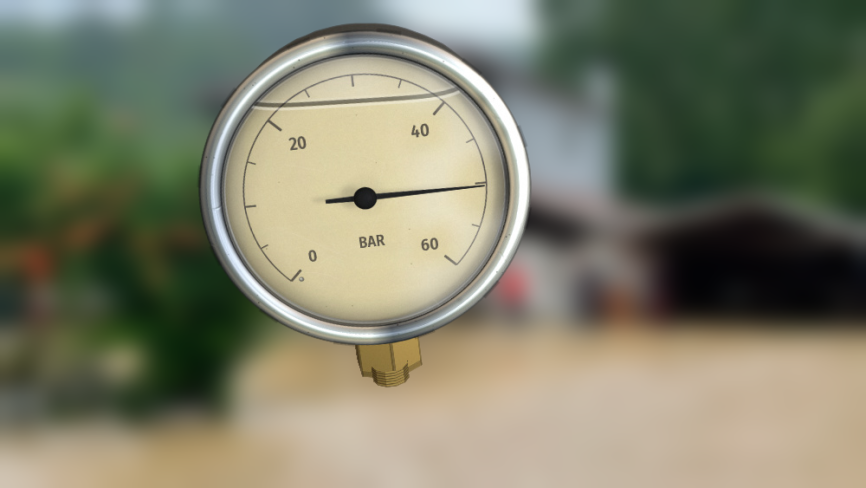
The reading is 50 bar
